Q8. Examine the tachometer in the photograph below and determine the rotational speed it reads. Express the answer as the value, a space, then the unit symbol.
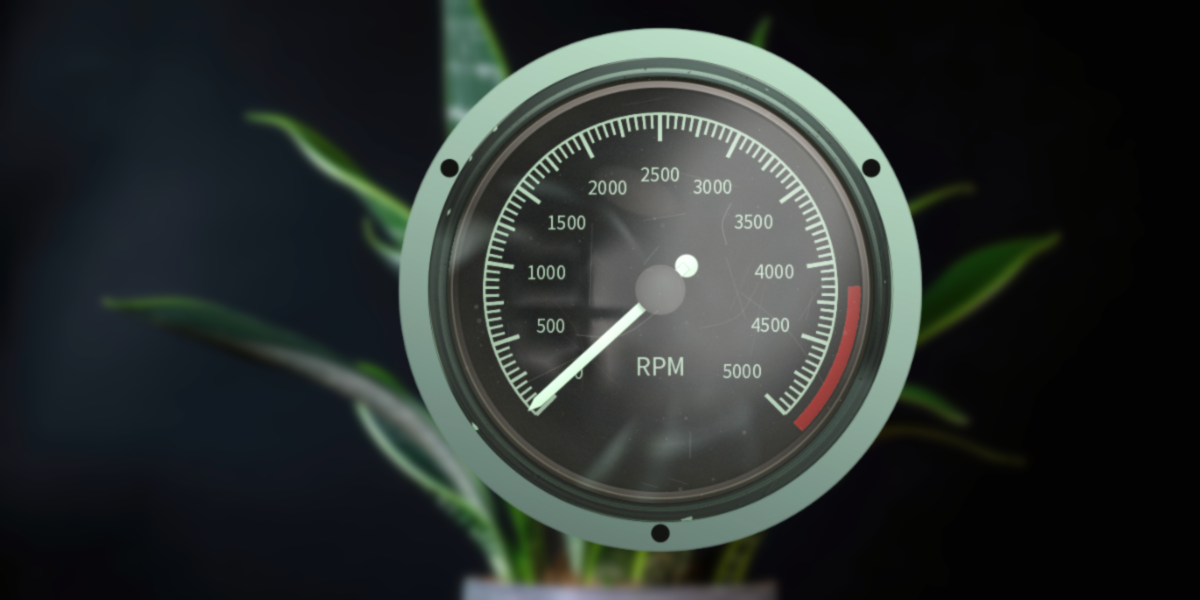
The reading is 50 rpm
